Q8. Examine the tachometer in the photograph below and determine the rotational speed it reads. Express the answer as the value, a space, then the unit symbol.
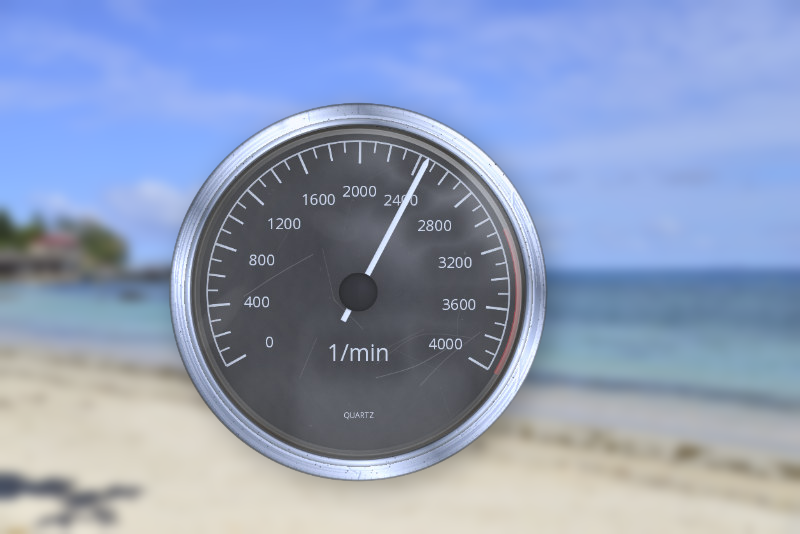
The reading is 2450 rpm
